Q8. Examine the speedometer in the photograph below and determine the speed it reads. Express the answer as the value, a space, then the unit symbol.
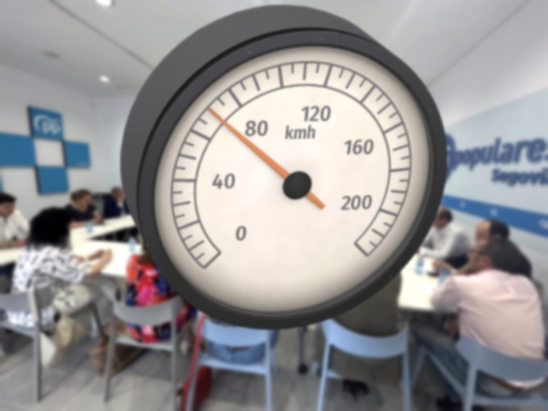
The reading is 70 km/h
